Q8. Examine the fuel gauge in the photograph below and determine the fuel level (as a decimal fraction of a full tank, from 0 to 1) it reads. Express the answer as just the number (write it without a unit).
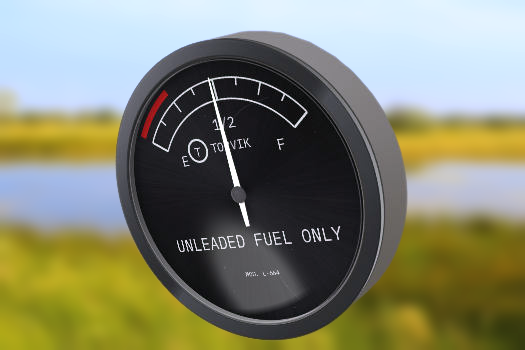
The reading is 0.5
